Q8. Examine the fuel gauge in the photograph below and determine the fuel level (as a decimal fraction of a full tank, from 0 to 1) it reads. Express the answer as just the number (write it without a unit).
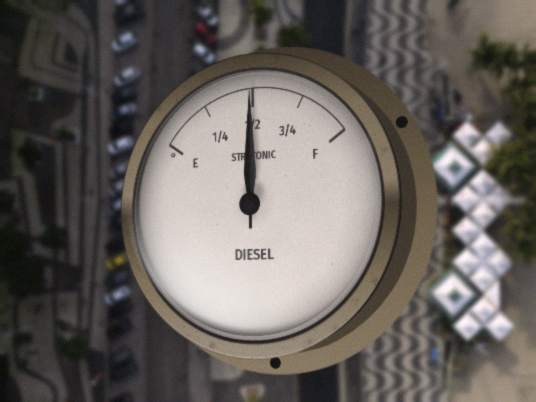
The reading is 0.5
